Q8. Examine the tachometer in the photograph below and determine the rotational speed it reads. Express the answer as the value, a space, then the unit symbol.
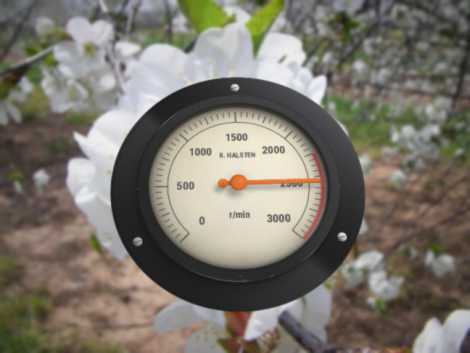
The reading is 2500 rpm
